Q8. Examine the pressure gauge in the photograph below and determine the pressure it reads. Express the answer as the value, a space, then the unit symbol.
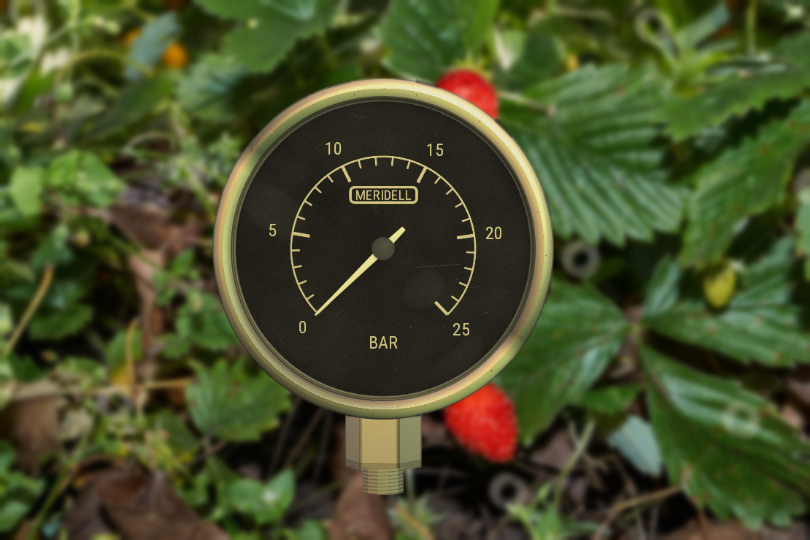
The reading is 0 bar
